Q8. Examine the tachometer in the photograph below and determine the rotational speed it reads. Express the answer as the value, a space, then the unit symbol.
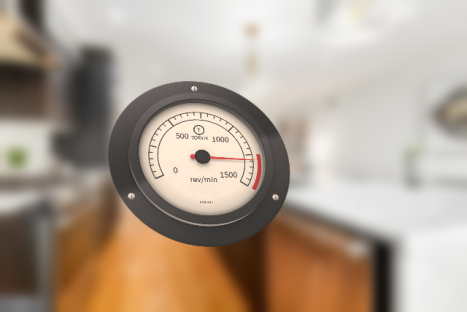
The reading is 1300 rpm
